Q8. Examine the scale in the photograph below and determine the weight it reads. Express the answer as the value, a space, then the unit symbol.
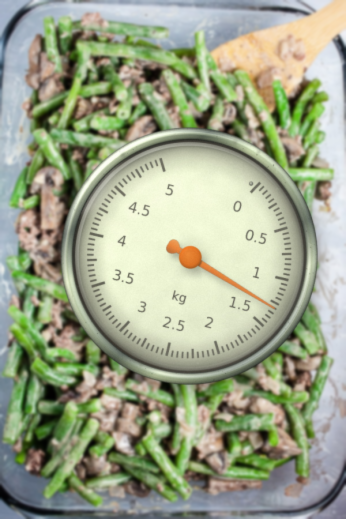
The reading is 1.3 kg
